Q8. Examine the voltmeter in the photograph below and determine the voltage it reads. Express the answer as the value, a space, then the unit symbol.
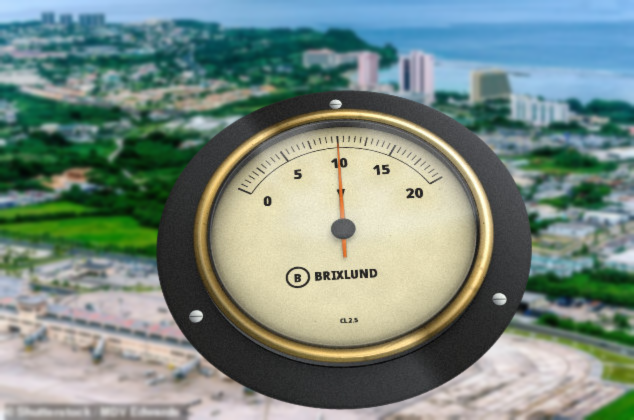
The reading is 10 V
